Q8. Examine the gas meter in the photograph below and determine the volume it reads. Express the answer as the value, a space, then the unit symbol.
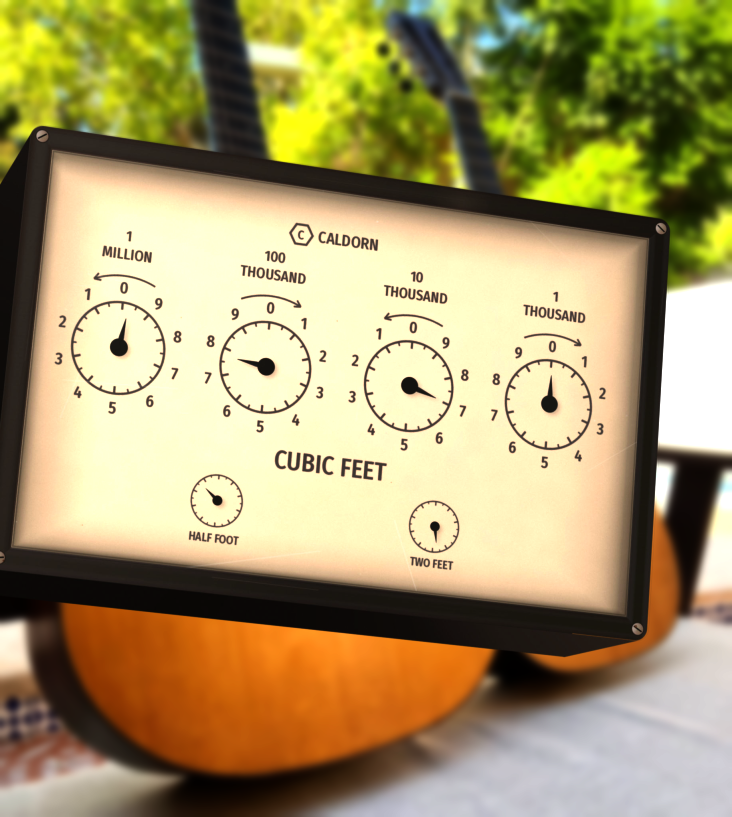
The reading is 977000 ft³
